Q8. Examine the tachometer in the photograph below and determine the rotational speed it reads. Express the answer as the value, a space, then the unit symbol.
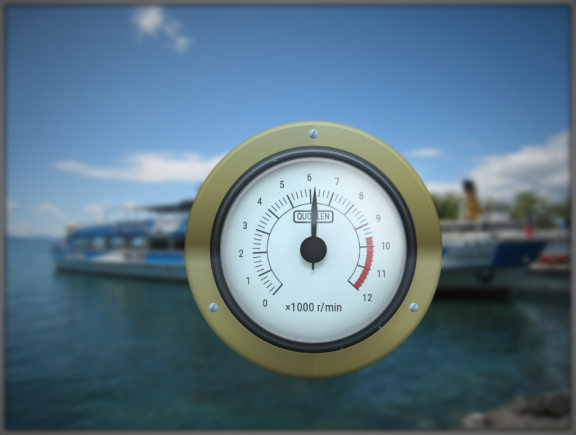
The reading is 6200 rpm
